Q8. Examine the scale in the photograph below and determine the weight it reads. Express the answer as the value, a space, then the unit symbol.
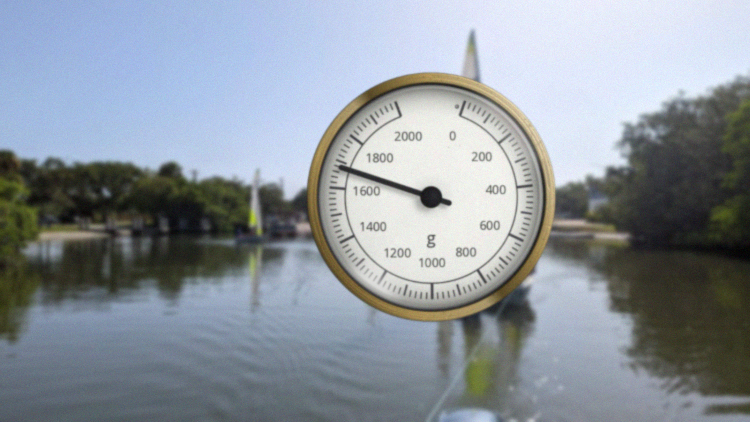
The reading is 1680 g
